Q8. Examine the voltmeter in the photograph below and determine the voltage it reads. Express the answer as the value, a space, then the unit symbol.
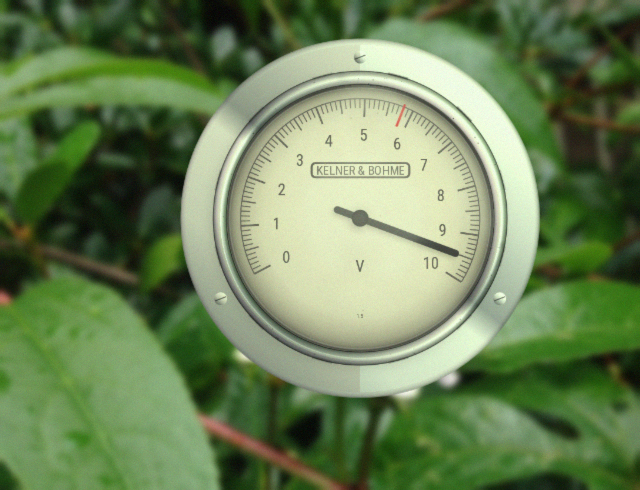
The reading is 9.5 V
